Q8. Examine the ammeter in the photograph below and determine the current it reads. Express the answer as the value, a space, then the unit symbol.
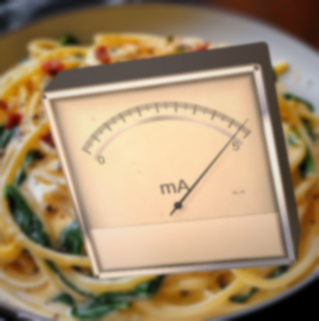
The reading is 4.75 mA
